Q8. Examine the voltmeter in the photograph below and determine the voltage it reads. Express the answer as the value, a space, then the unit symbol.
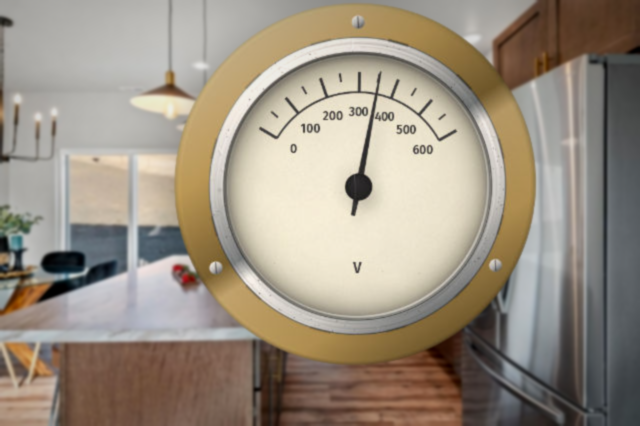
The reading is 350 V
